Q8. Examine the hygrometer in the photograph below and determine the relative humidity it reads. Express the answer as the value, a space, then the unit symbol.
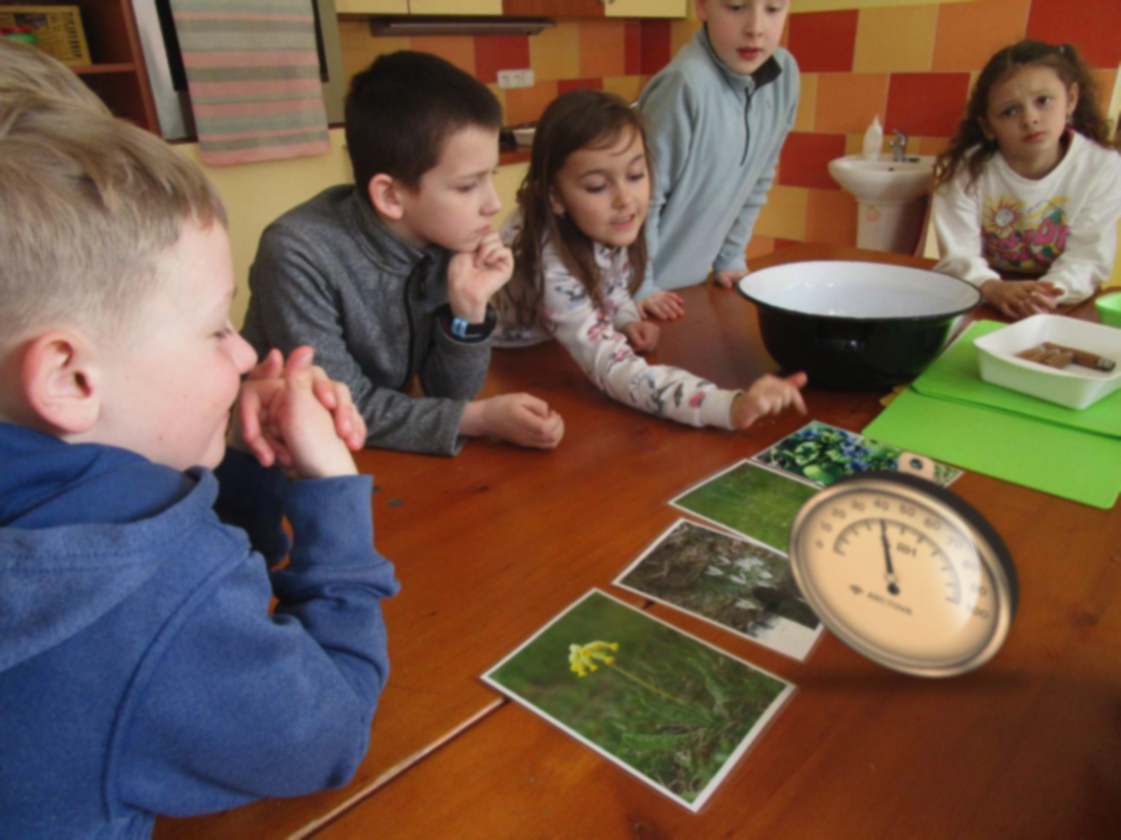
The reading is 40 %
